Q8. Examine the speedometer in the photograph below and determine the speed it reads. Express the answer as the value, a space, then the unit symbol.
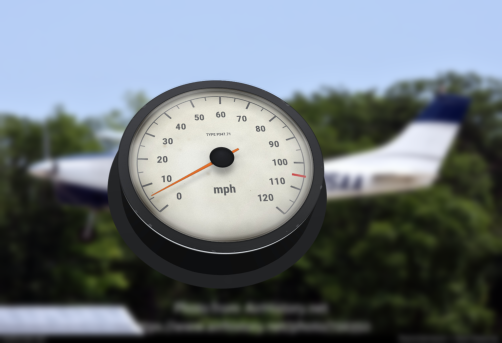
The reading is 5 mph
